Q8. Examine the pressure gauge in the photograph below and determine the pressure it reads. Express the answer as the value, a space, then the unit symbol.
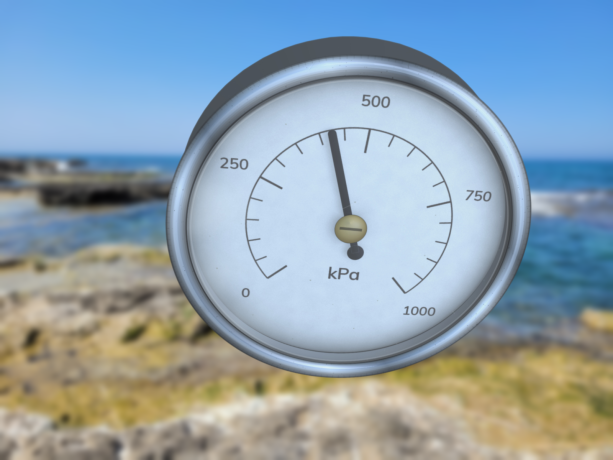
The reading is 425 kPa
